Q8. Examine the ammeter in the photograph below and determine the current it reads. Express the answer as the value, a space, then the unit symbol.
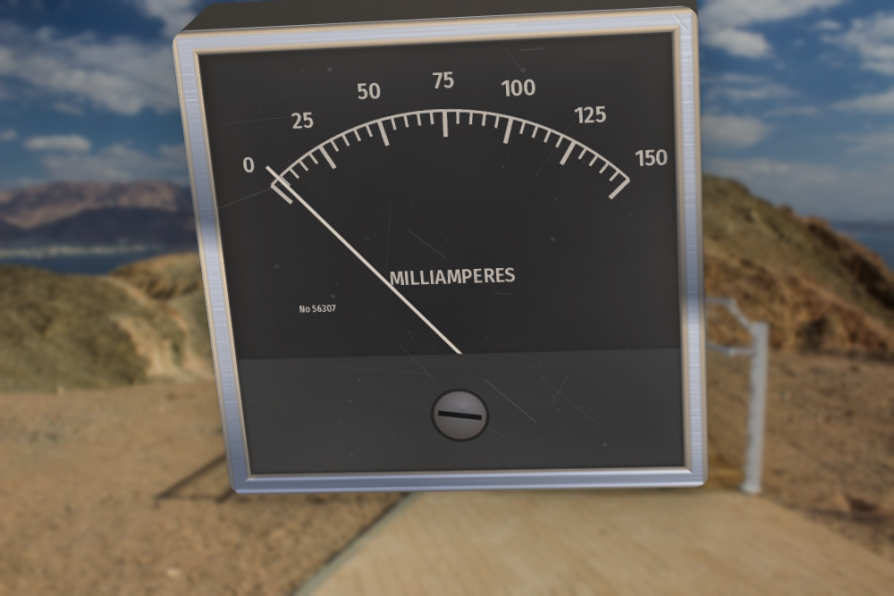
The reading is 5 mA
